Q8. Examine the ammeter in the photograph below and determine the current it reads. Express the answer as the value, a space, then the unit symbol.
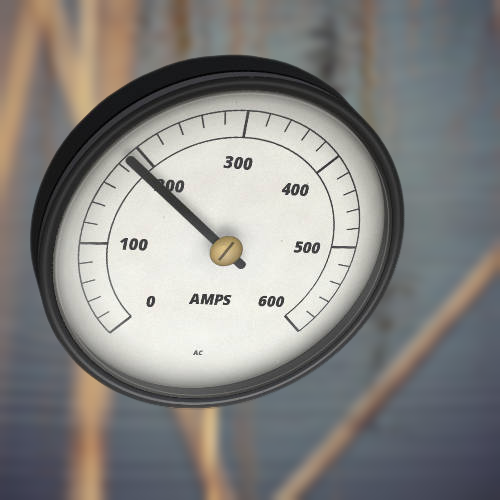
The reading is 190 A
